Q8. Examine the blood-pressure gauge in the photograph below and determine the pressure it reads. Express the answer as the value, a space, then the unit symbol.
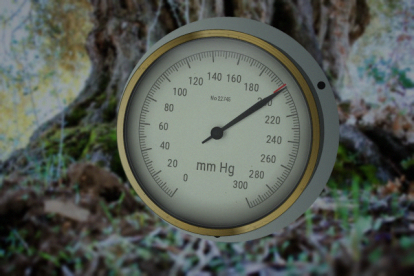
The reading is 200 mmHg
